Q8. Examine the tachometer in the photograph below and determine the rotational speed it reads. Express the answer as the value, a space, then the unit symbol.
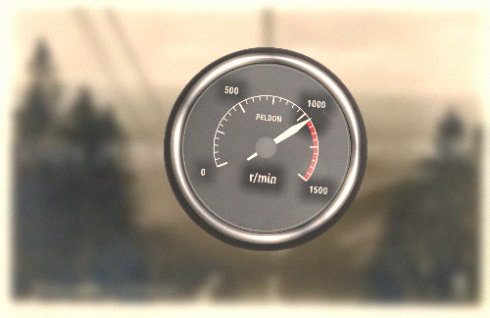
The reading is 1050 rpm
